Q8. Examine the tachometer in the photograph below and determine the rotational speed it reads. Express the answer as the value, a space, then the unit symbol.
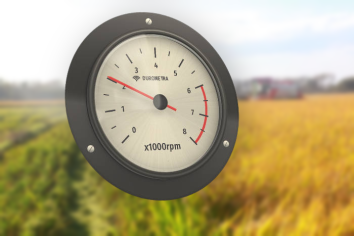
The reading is 2000 rpm
